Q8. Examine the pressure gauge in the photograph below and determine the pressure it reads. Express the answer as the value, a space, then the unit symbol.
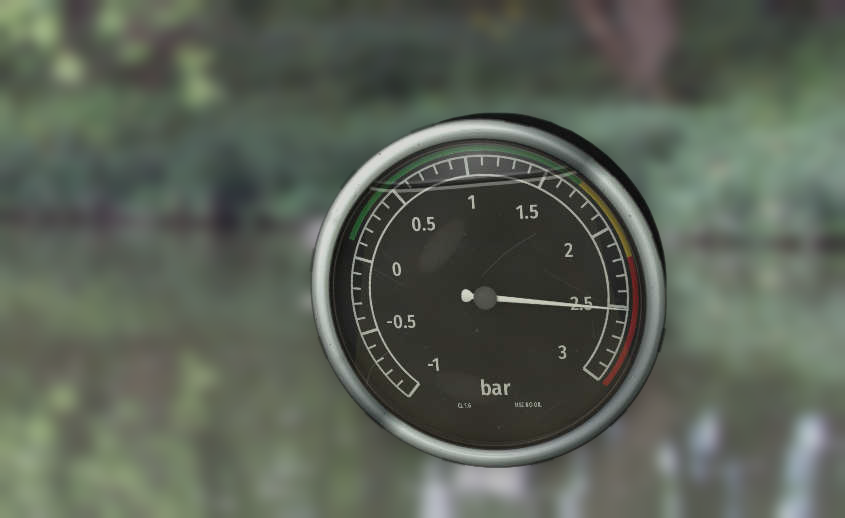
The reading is 2.5 bar
